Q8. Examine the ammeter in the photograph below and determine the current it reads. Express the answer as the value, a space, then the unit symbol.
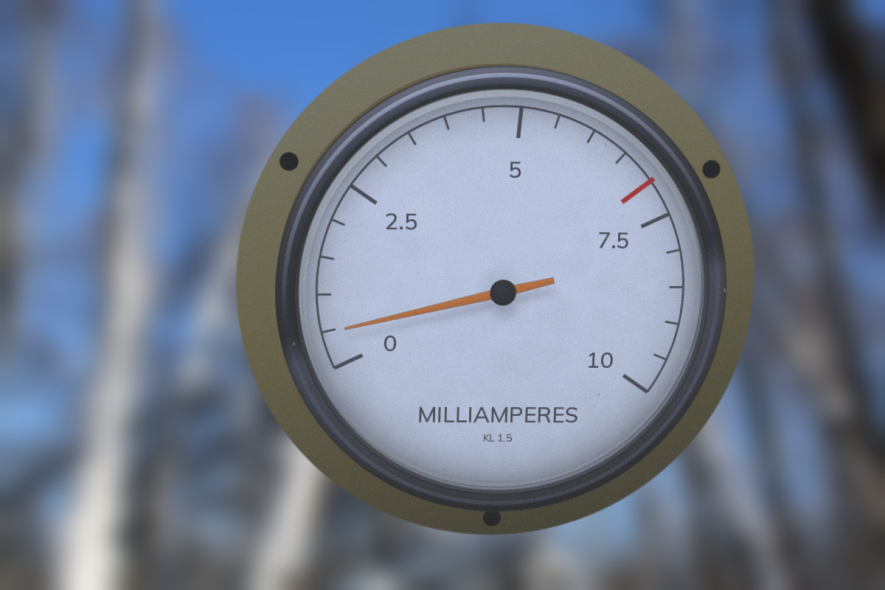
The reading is 0.5 mA
